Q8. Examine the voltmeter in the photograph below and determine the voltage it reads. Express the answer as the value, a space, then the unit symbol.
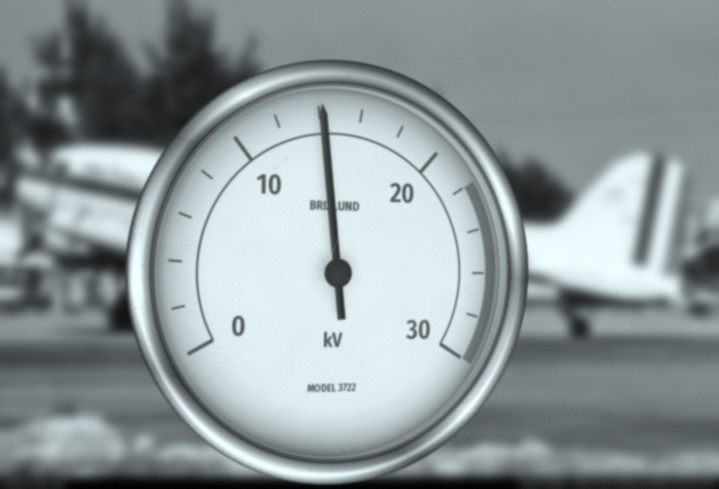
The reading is 14 kV
